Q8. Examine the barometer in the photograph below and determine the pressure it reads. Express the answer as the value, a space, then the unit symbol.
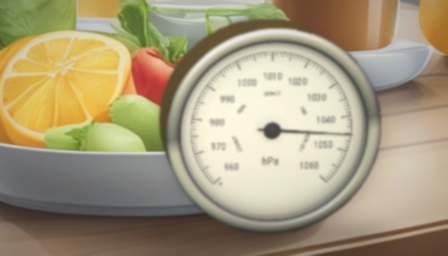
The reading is 1045 hPa
